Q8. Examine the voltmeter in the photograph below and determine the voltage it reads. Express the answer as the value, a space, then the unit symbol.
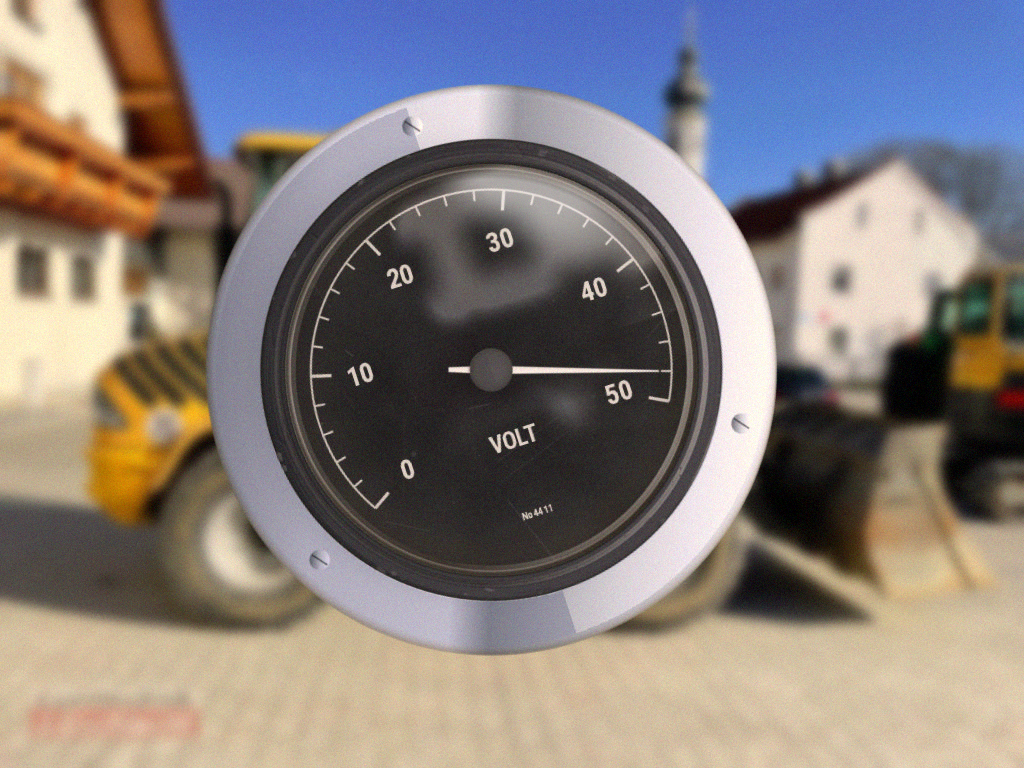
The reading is 48 V
